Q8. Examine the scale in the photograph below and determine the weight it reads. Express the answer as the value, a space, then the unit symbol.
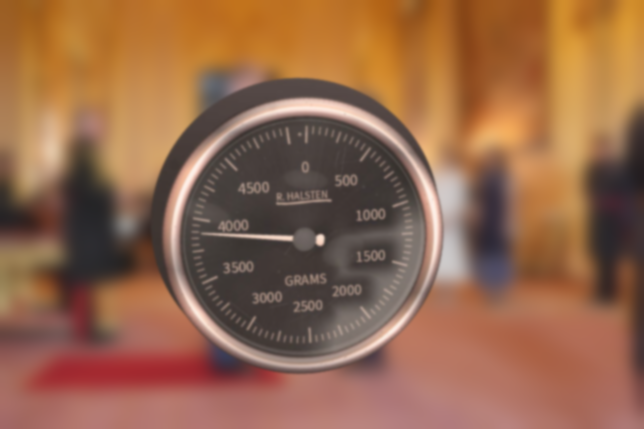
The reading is 3900 g
